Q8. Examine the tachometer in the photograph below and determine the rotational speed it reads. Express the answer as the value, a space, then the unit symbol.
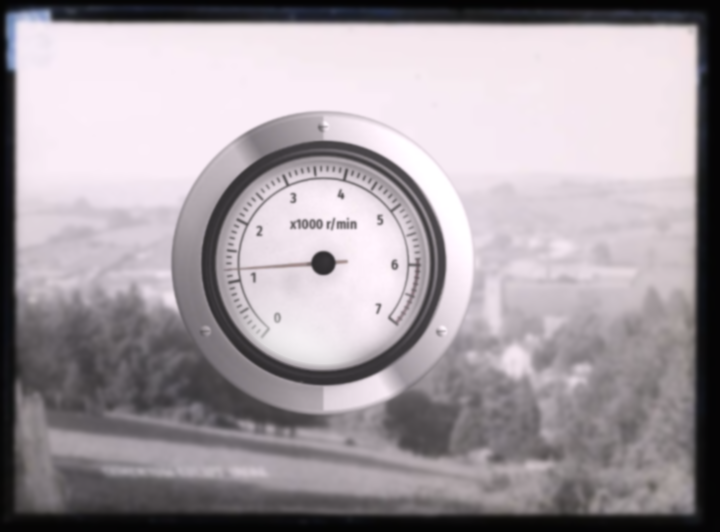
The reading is 1200 rpm
